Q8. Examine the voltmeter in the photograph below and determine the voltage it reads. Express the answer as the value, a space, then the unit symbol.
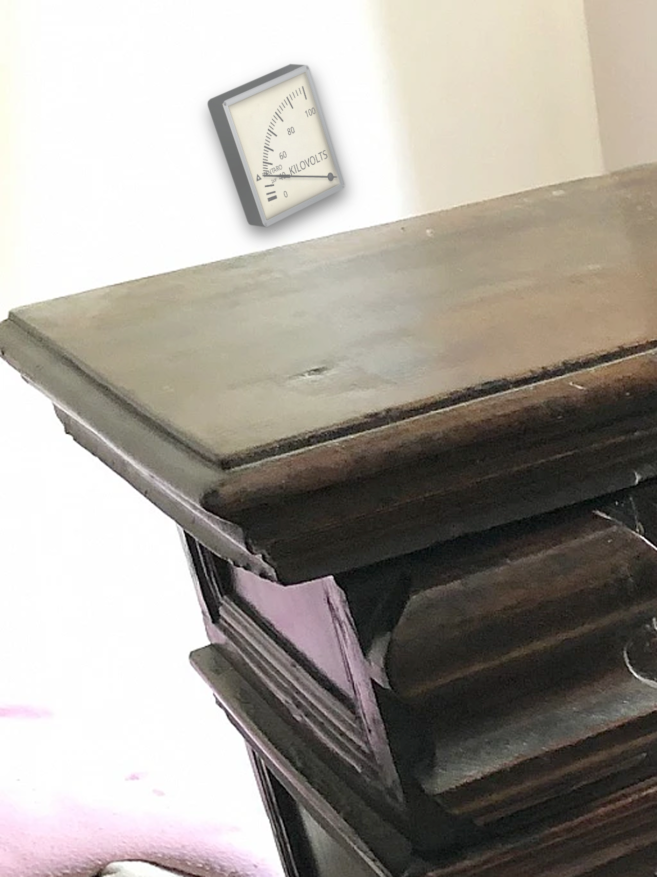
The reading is 40 kV
